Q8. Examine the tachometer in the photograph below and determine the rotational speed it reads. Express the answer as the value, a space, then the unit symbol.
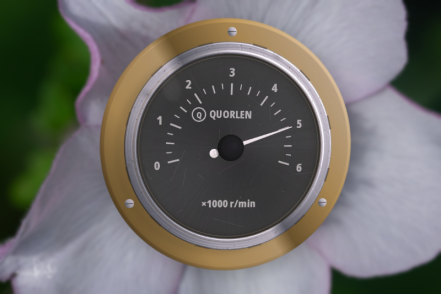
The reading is 5000 rpm
